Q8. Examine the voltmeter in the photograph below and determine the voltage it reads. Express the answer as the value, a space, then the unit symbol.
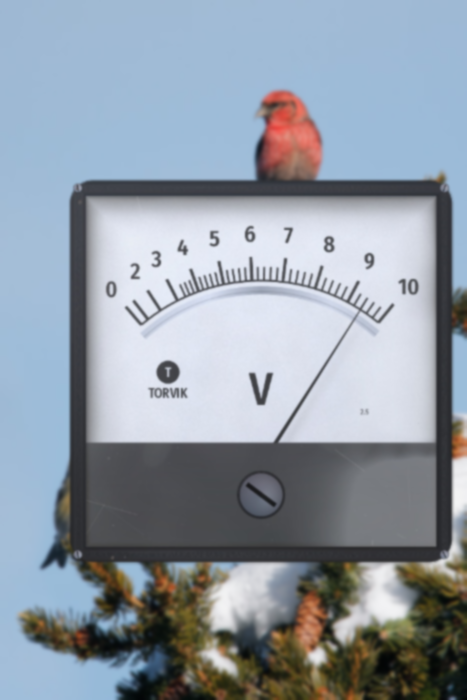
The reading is 9.4 V
